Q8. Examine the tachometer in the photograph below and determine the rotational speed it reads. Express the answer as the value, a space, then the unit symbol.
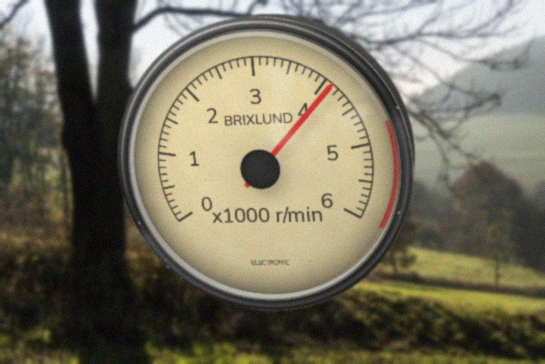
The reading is 4100 rpm
